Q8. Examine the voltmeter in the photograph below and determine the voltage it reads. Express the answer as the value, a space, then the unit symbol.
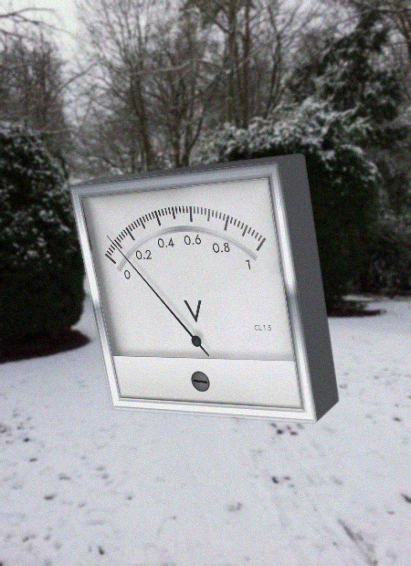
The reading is 0.1 V
